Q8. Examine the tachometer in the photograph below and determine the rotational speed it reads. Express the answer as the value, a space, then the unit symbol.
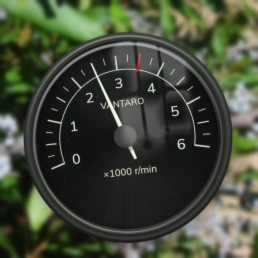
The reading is 2500 rpm
